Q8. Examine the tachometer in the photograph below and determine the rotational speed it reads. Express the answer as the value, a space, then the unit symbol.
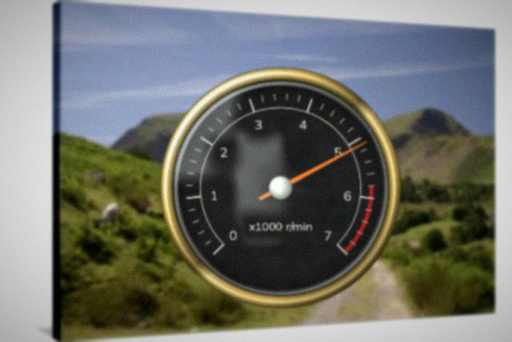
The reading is 5100 rpm
